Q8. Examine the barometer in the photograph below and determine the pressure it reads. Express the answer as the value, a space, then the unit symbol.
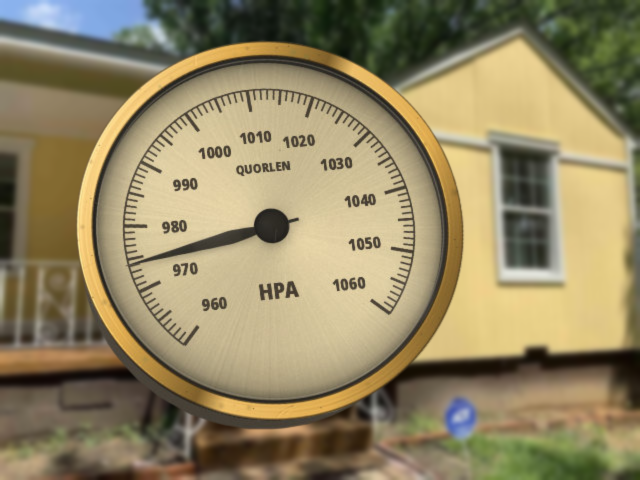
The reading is 974 hPa
